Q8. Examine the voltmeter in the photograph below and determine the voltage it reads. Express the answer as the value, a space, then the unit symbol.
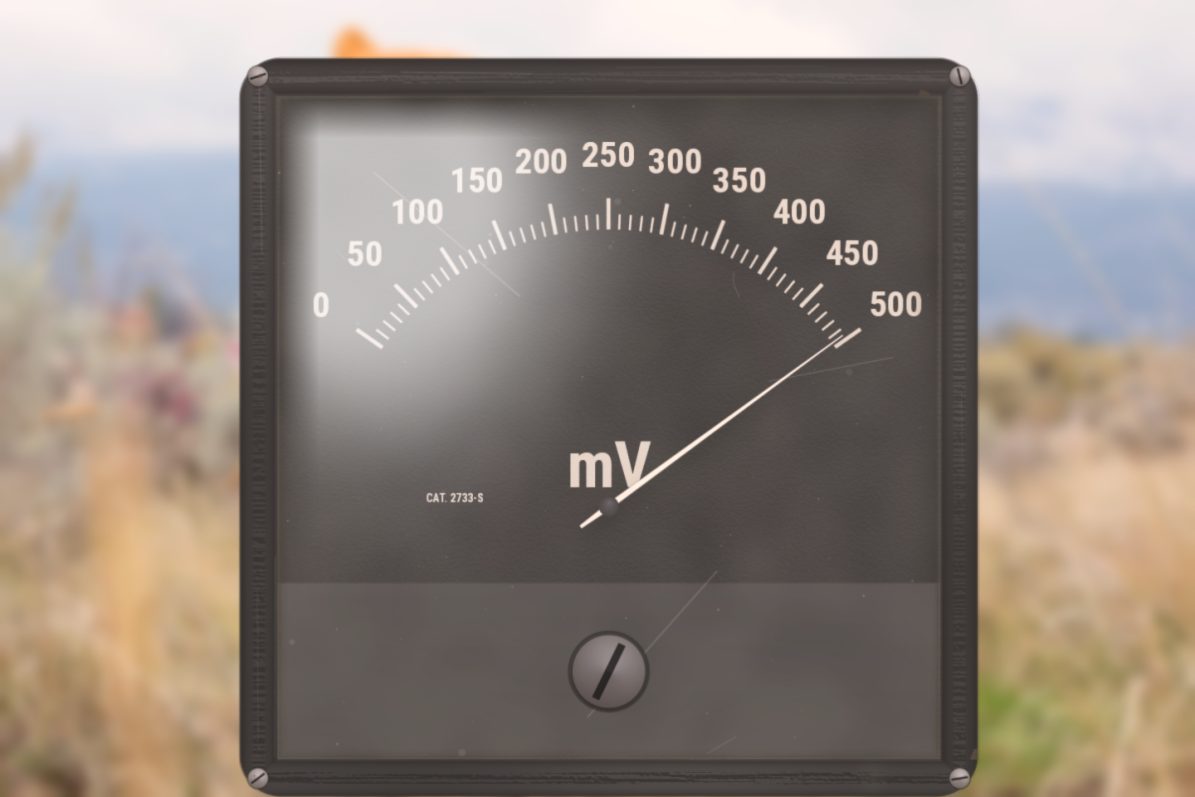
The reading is 495 mV
